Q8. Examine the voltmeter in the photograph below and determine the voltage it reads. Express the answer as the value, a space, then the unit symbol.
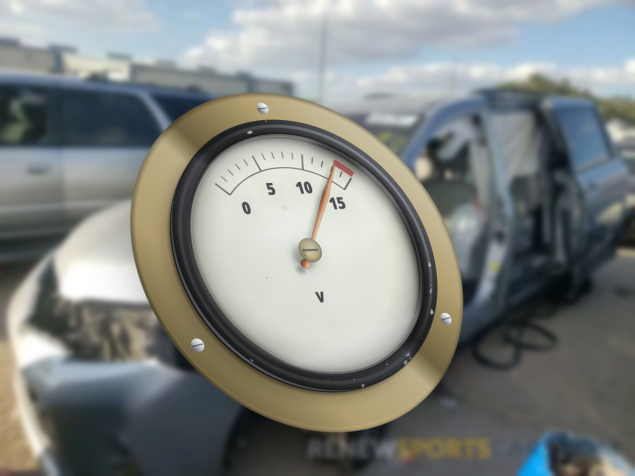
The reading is 13 V
